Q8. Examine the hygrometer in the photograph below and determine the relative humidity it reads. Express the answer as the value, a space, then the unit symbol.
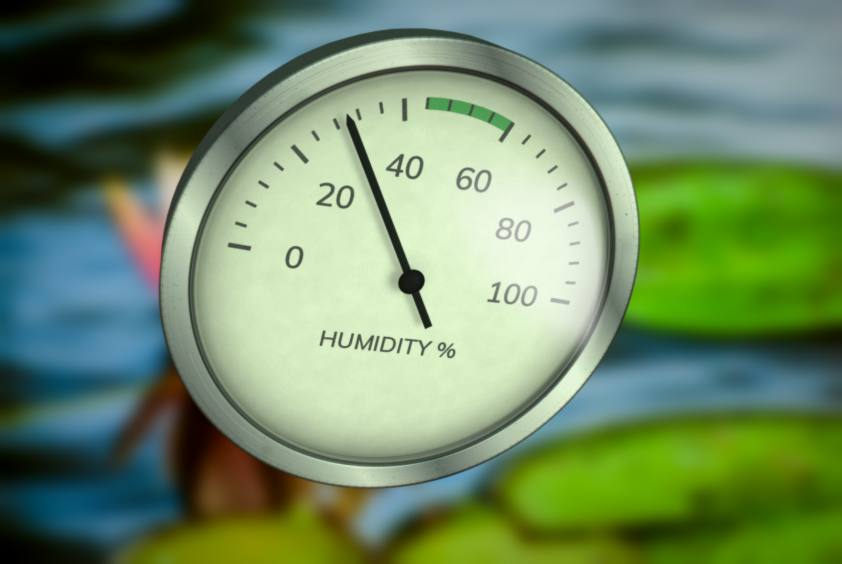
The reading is 30 %
